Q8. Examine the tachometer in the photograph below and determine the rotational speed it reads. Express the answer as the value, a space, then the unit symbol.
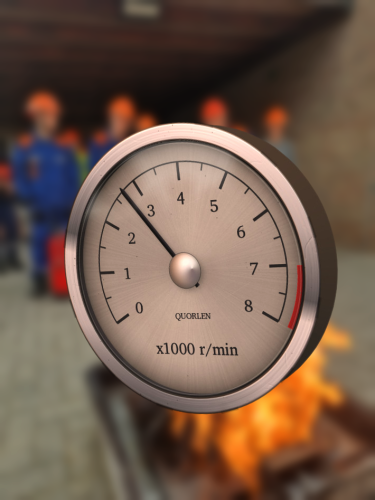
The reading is 2750 rpm
